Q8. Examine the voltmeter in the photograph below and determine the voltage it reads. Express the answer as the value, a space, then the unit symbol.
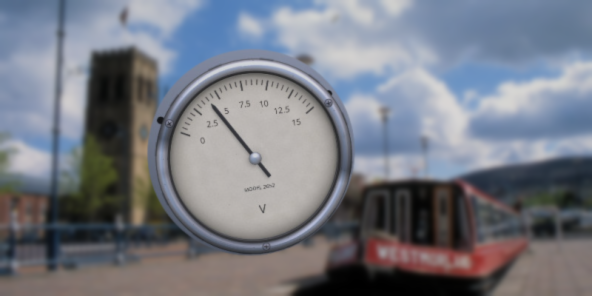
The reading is 4 V
